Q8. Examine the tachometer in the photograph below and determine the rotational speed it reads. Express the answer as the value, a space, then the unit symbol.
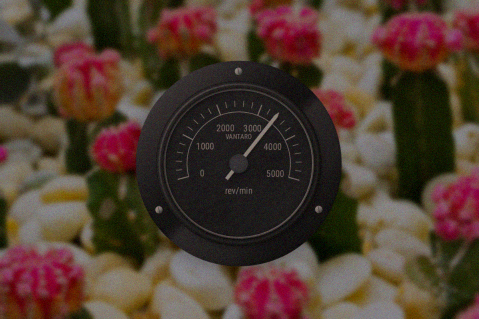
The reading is 3400 rpm
